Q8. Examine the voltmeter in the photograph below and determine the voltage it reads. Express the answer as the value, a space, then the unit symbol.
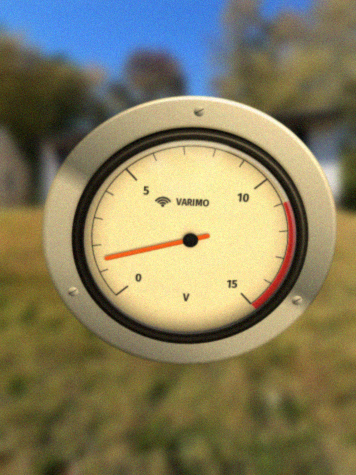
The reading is 1.5 V
